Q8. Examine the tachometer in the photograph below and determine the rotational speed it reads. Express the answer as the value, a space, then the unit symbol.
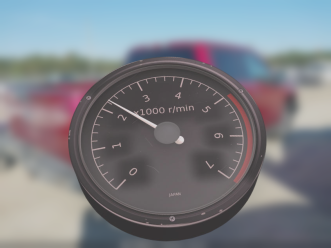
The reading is 2200 rpm
